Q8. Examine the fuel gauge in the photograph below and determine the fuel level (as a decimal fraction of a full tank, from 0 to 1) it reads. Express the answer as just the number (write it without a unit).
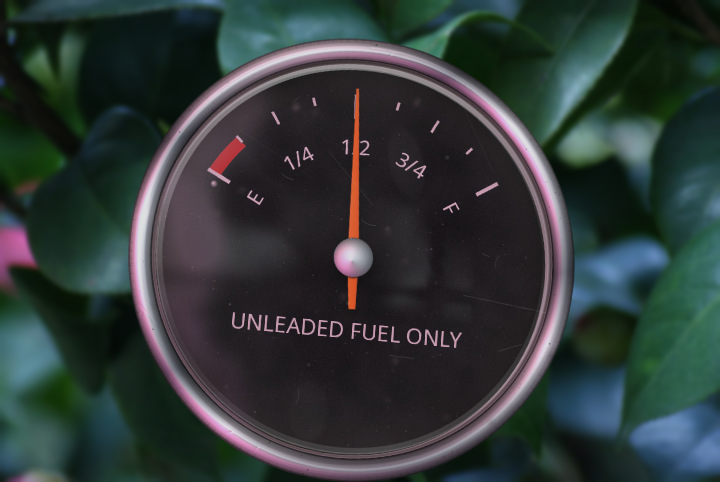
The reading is 0.5
